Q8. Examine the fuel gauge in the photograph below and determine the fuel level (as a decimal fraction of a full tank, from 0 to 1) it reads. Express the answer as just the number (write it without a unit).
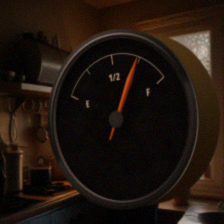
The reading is 0.75
